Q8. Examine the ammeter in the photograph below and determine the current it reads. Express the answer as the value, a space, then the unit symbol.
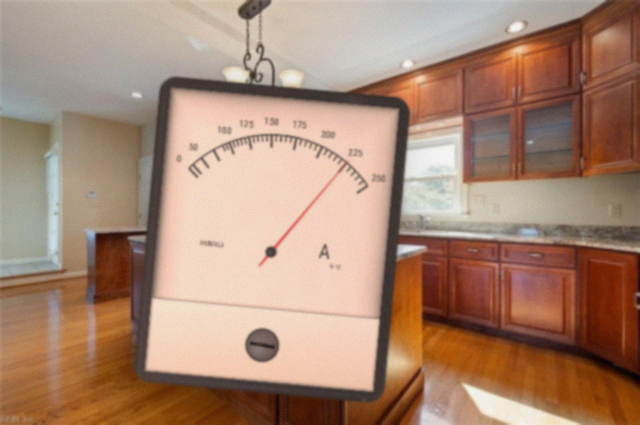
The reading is 225 A
